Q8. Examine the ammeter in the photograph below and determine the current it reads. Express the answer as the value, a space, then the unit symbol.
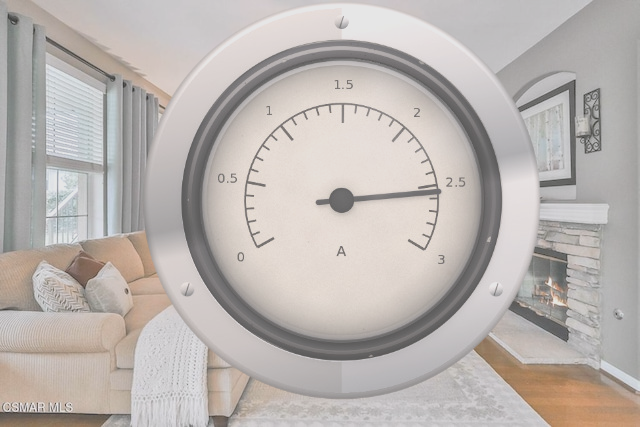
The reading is 2.55 A
